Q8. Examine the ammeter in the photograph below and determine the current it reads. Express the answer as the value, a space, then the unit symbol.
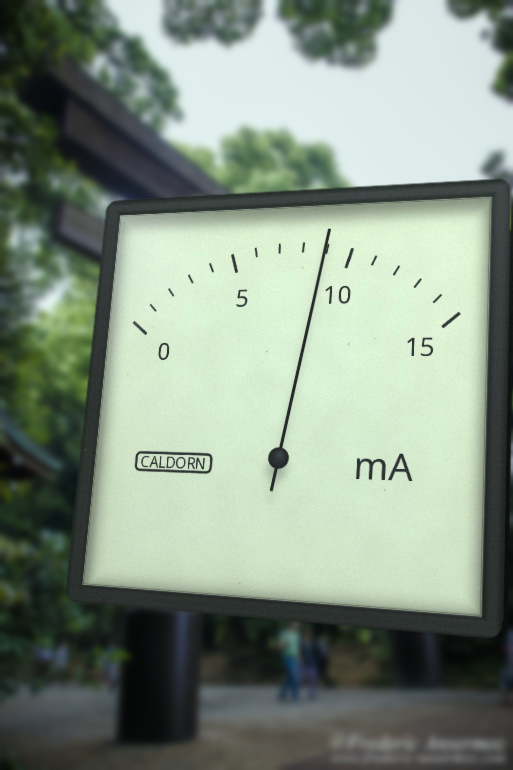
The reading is 9 mA
